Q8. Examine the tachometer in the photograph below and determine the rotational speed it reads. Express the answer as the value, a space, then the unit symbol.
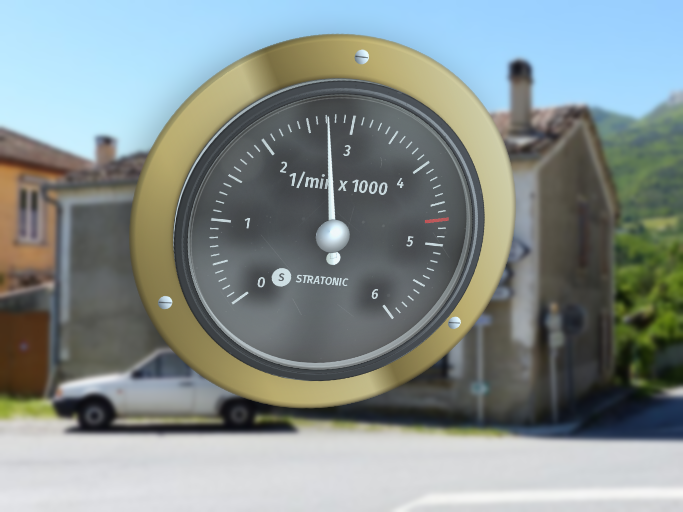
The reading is 2700 rpm
